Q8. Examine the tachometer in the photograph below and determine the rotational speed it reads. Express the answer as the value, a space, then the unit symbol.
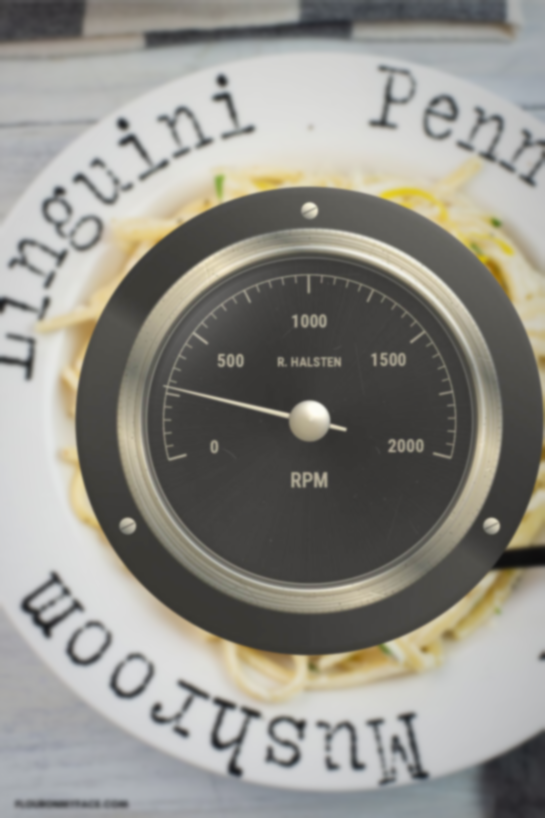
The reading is 275 rpm
